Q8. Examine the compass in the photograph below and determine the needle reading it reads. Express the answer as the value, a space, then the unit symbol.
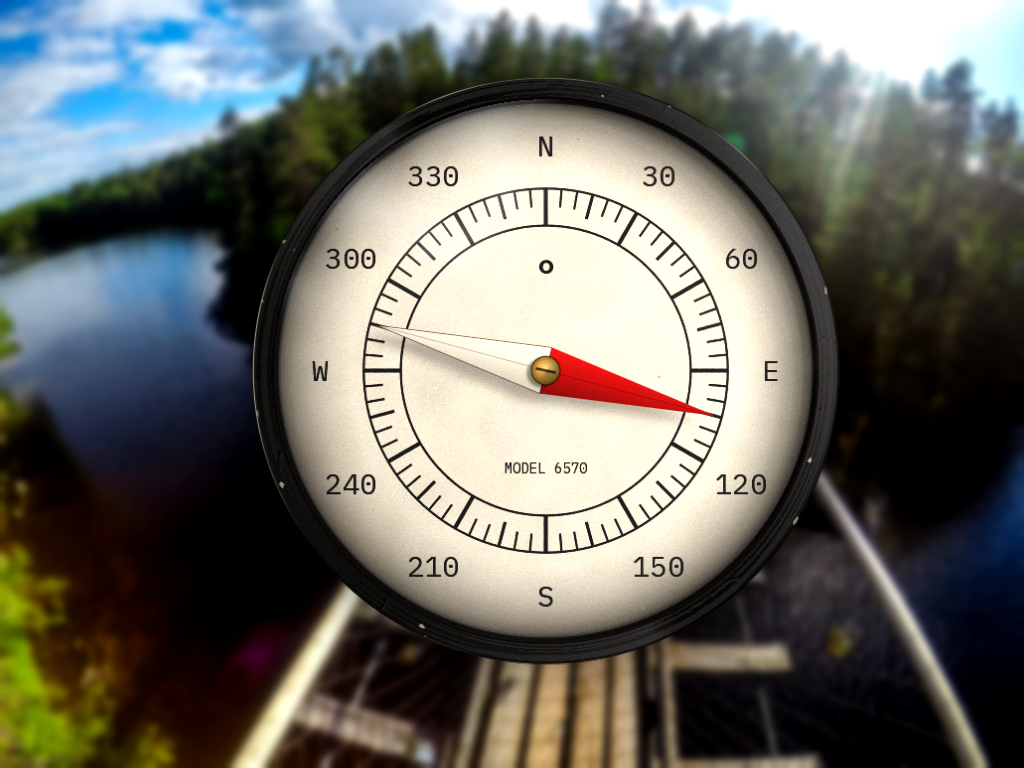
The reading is 105 °
